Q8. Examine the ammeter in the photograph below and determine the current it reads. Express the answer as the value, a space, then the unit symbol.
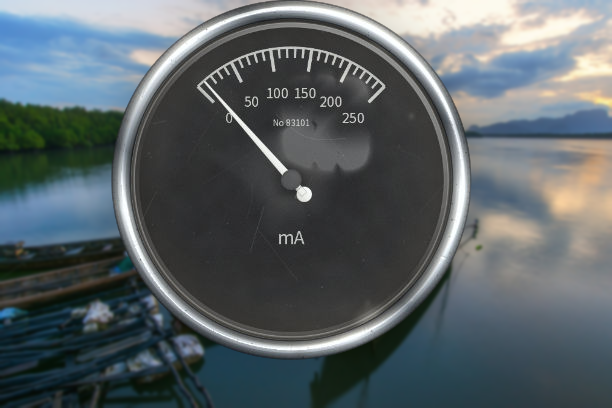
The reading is 10 mA
